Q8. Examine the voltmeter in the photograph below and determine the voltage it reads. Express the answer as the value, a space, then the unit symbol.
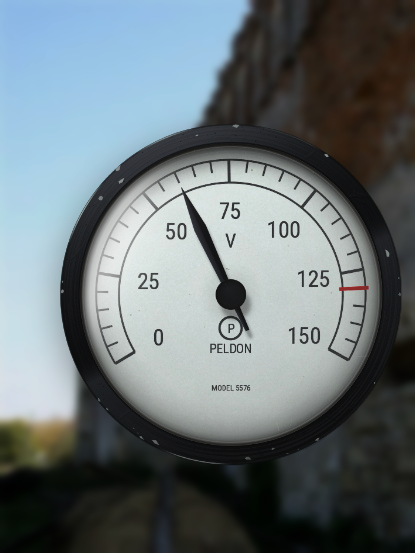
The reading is 60 V
